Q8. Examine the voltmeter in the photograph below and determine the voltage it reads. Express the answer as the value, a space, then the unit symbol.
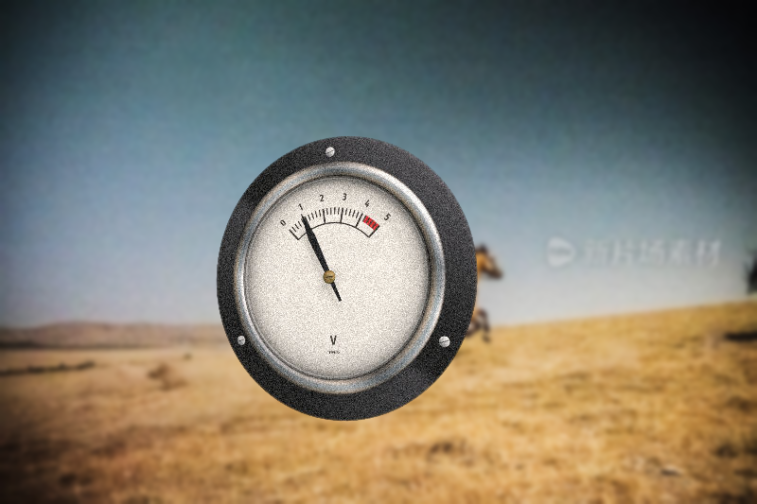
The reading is 1 V
